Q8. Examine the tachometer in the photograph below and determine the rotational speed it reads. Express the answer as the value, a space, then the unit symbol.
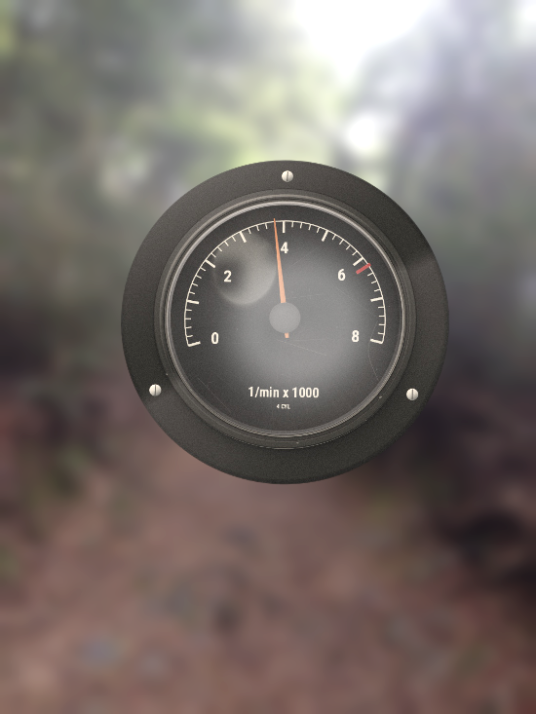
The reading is 3800 rpm
